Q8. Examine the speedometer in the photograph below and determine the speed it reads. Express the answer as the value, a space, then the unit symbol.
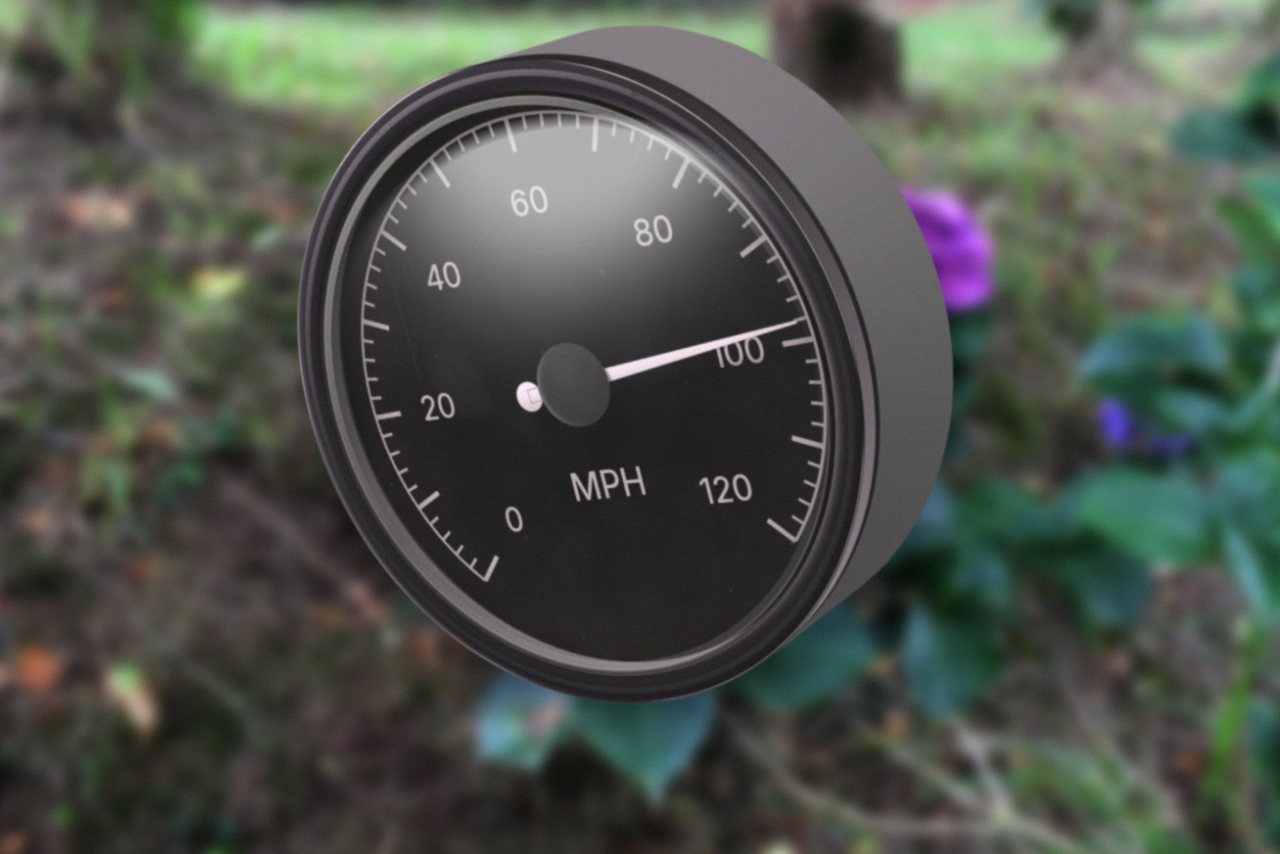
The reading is 98 mph
